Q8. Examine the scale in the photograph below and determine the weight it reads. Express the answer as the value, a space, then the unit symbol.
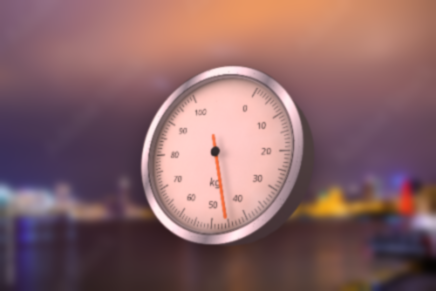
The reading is 45 kg
